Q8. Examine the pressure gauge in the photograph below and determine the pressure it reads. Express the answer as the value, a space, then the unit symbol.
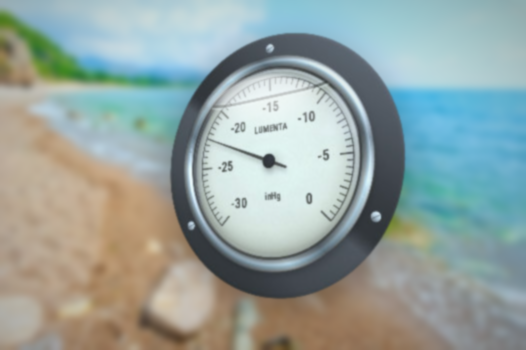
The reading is -22.5 inHg
